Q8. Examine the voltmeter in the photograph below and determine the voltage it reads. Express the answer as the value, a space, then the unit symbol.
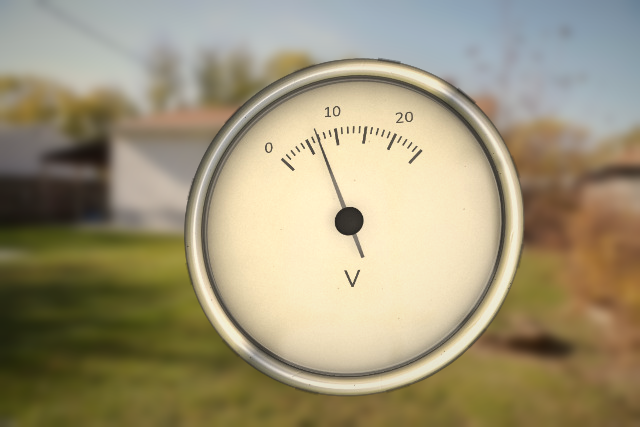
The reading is 7 V
